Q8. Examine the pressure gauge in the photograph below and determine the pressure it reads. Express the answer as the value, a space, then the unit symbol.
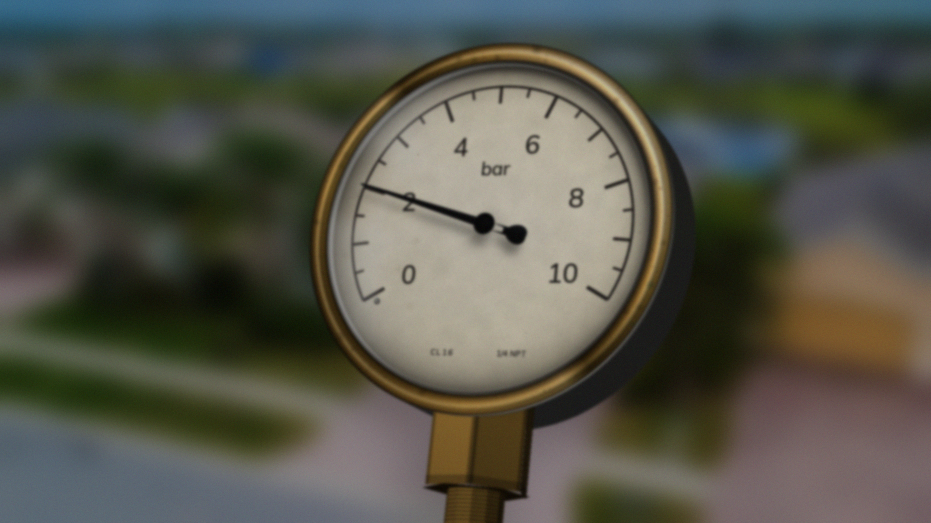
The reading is 2 bar
